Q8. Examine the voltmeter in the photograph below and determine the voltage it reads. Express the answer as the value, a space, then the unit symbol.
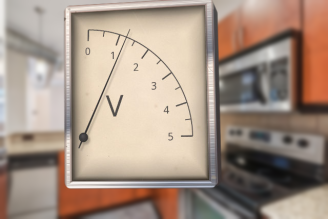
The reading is 1.25 V
